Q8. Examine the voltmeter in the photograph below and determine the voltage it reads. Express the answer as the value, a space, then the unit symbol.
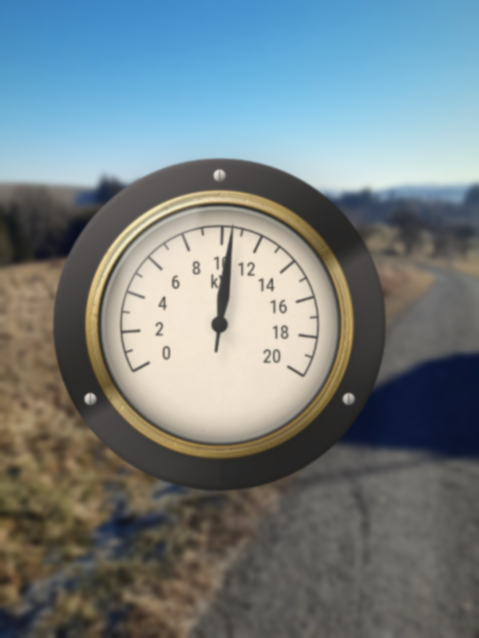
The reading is 10.5 kV
